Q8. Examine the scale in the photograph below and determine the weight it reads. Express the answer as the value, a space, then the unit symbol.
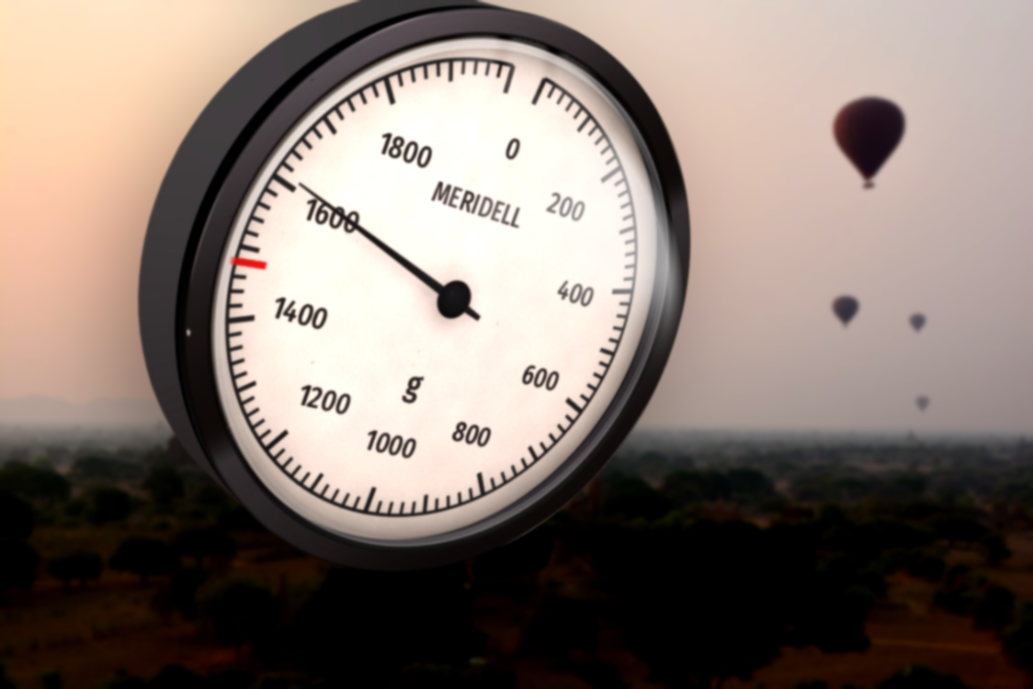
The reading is 1610 g
